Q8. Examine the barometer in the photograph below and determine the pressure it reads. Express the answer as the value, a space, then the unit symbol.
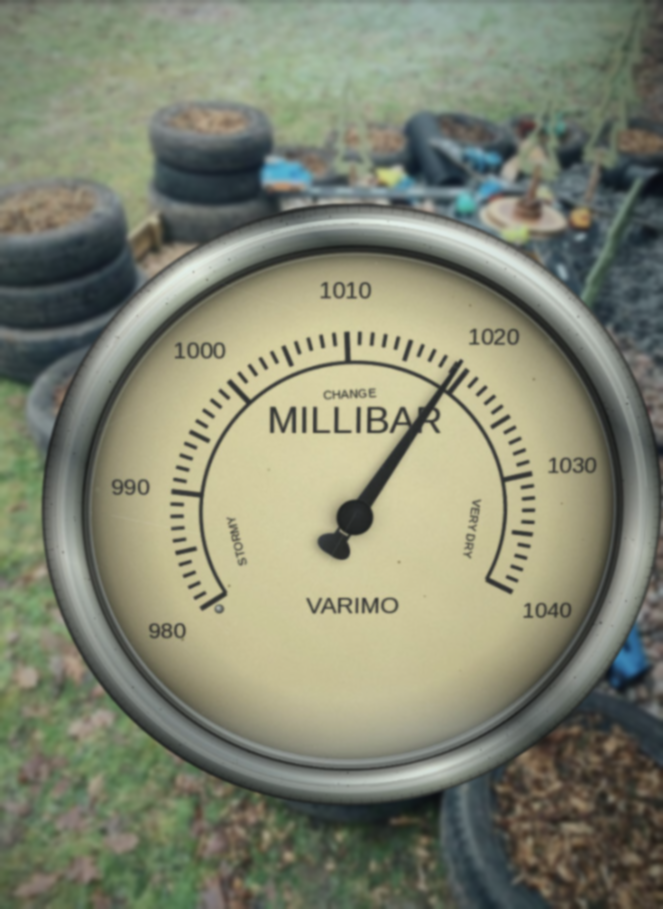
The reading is 1019 mbar
